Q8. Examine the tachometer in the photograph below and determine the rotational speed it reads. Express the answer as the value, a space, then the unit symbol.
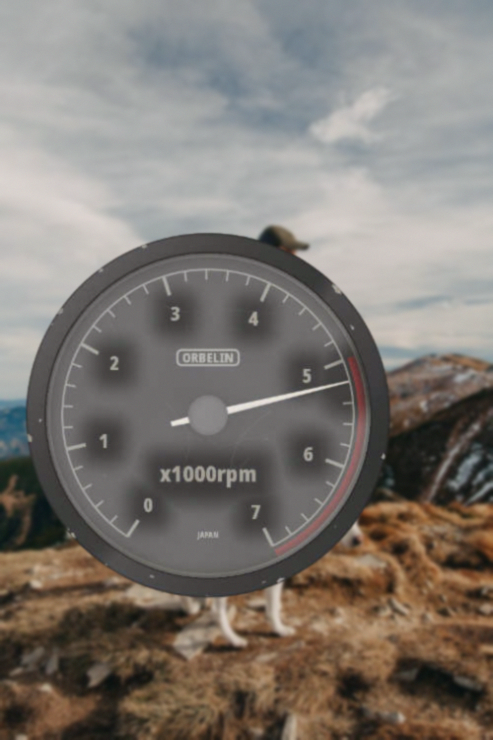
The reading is 5200 rpm
